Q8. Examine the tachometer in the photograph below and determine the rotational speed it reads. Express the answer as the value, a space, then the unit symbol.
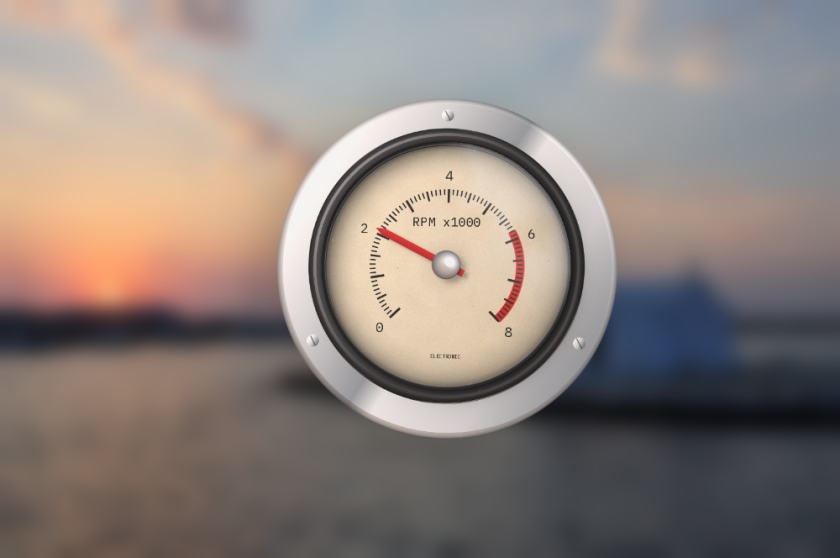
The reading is 2100 rpm
